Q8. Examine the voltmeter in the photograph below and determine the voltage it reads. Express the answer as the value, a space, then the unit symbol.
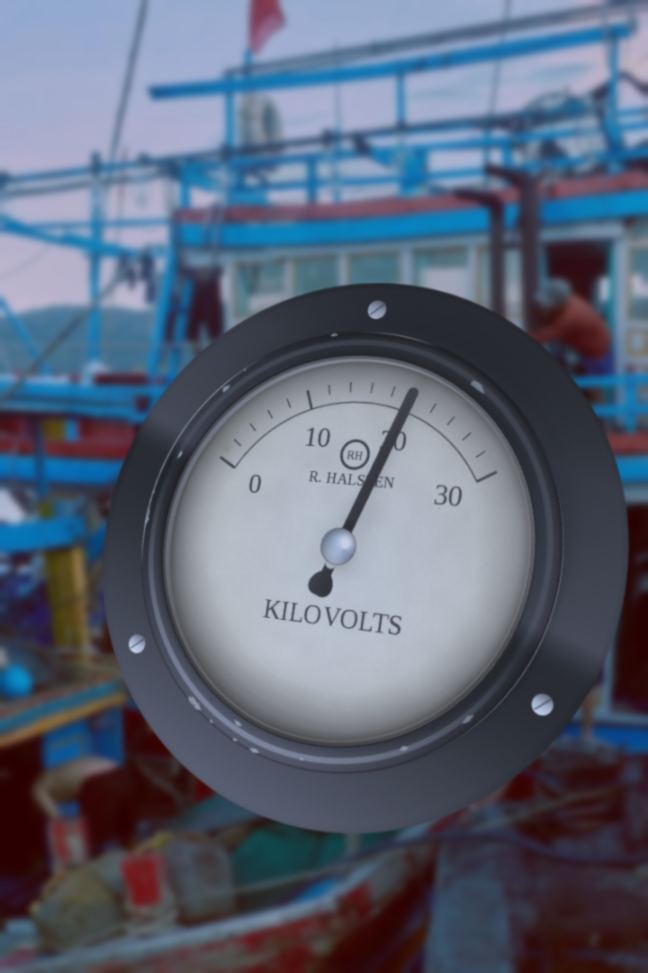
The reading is 20 kV
